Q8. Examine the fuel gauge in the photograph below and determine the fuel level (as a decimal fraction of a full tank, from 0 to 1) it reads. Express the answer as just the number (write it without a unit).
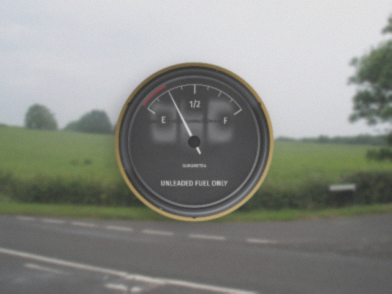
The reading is 0.25
